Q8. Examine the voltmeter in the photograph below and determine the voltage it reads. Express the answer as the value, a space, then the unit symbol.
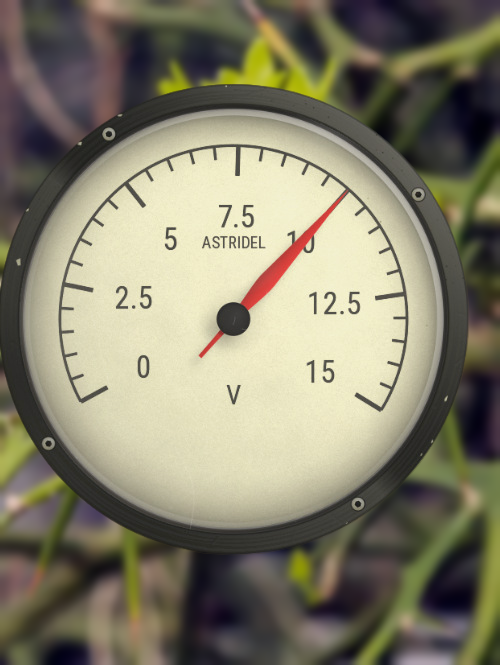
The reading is 10 V
